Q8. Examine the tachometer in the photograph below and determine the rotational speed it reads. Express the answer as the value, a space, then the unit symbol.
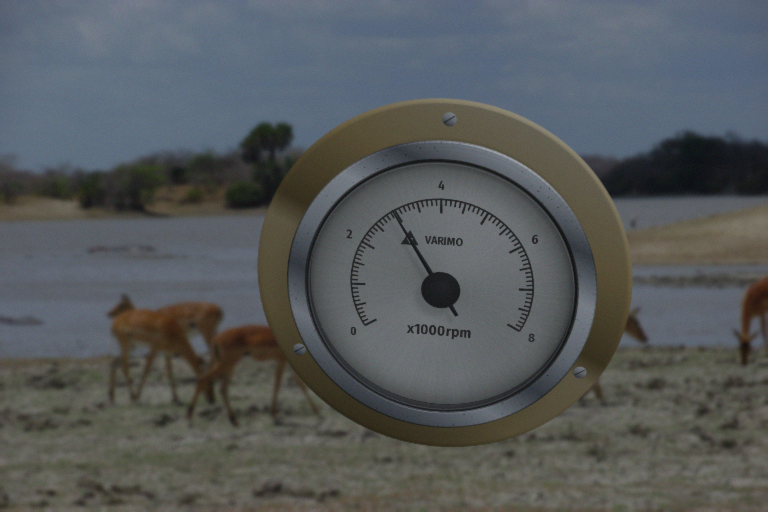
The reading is 3000 rpm
